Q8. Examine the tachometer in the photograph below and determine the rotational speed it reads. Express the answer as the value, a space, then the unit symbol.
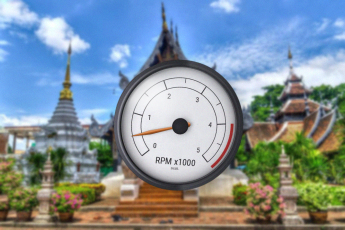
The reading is 500 rpm
